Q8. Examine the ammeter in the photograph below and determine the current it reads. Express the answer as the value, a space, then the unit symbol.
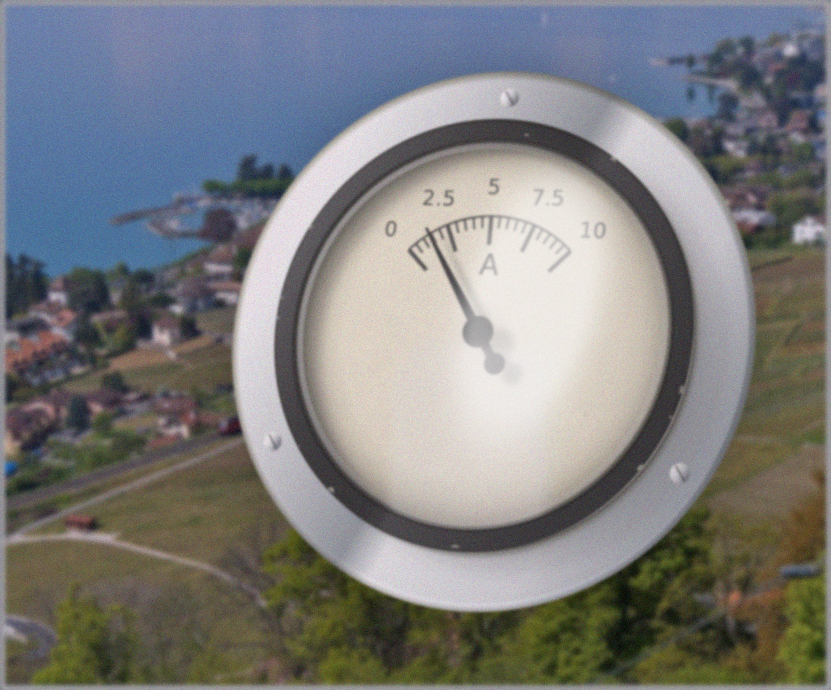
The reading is 1.5 A
